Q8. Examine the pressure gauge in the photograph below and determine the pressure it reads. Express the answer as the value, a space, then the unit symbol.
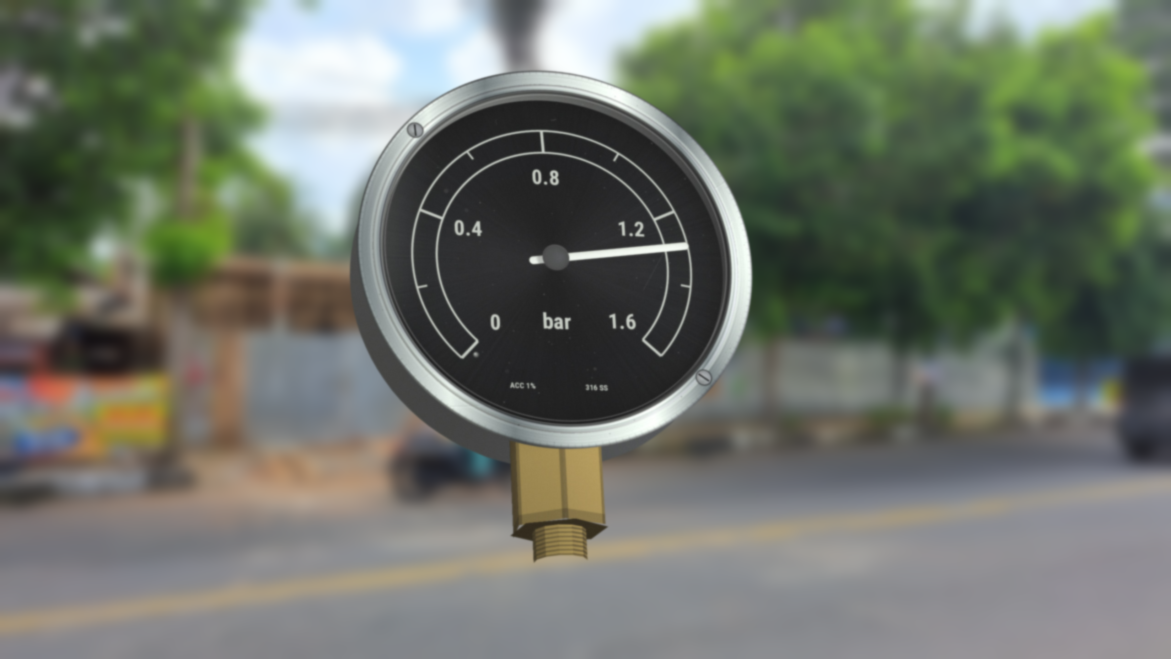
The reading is 1.3 bar
